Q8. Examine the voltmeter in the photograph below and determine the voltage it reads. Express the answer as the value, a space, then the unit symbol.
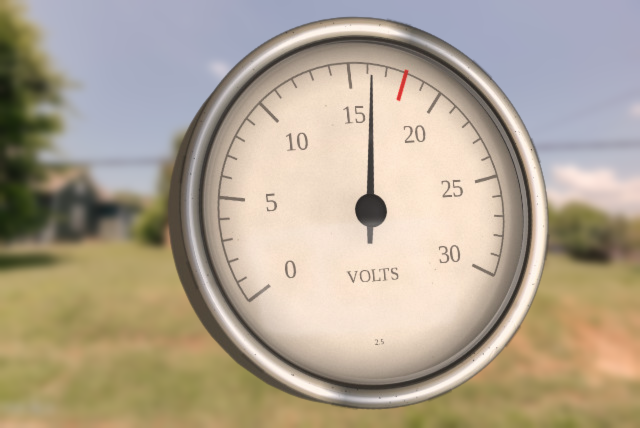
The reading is 16 V
